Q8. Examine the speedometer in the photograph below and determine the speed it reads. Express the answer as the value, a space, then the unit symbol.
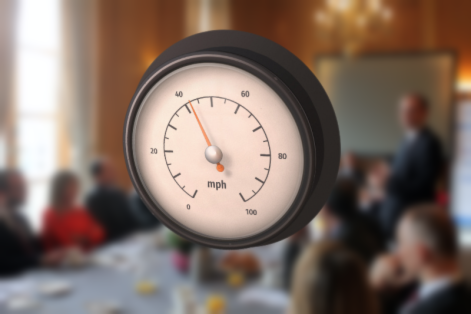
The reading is 42.5 mph
